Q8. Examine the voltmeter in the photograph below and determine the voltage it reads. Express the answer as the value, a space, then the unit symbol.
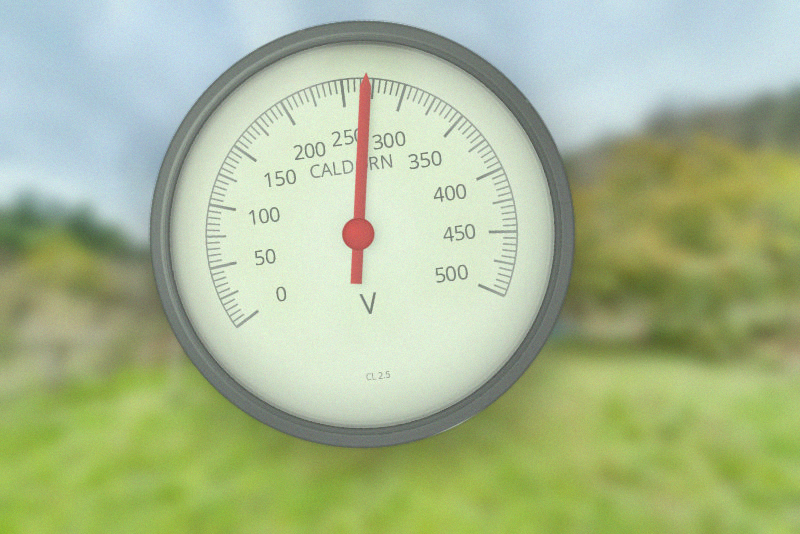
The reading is 270 V
